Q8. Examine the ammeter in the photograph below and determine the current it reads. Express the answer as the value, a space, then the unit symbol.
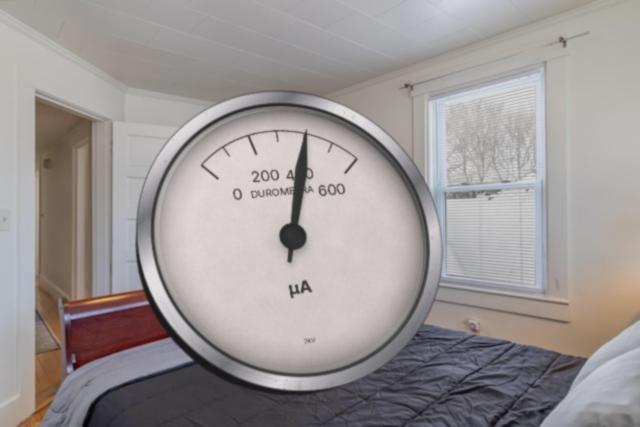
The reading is 400 µA
